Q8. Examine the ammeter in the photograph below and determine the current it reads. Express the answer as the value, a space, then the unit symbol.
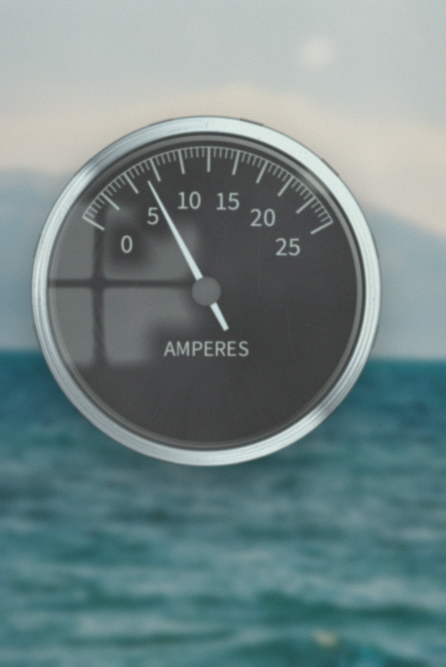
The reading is 6.5 A
